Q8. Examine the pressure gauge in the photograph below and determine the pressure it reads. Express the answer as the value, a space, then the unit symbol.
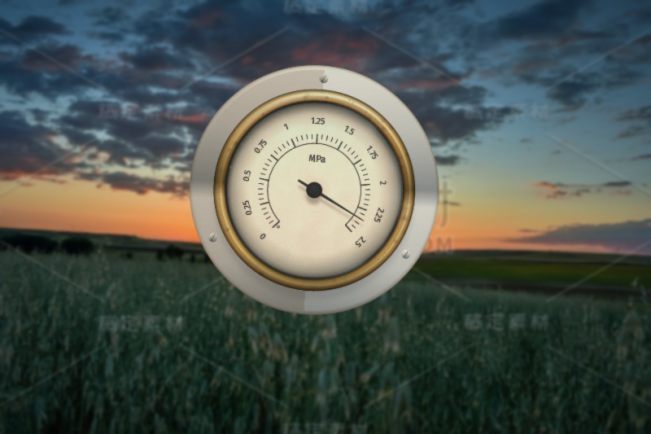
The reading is 2.35 MPa
